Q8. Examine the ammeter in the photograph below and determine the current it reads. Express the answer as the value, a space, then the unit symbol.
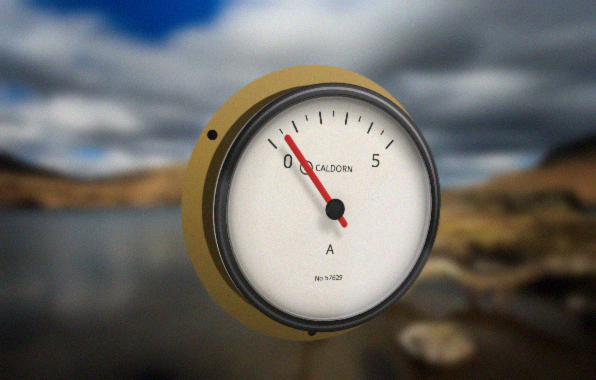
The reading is 0.5 A
